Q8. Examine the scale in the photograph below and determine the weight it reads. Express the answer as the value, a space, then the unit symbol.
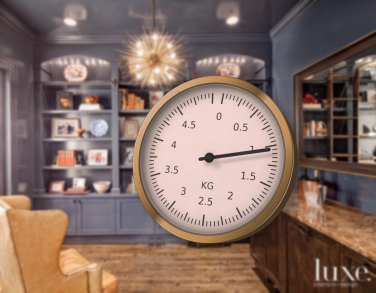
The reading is 1.05 kg
